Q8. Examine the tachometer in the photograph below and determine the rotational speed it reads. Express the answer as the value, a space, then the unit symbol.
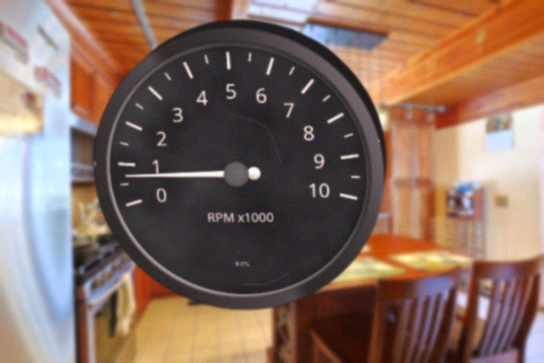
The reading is 750 rpm
